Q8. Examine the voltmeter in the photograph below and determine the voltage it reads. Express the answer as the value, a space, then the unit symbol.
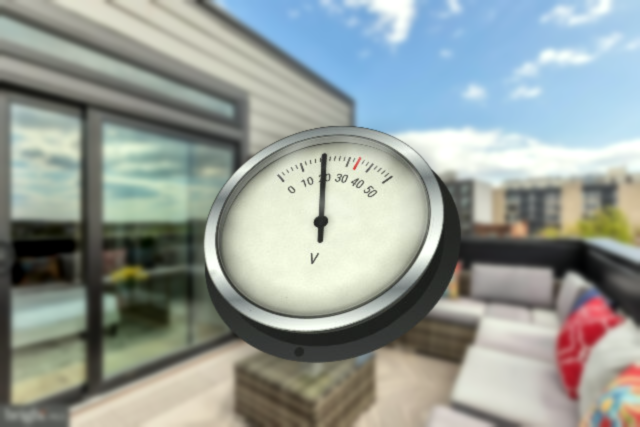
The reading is 20 V
